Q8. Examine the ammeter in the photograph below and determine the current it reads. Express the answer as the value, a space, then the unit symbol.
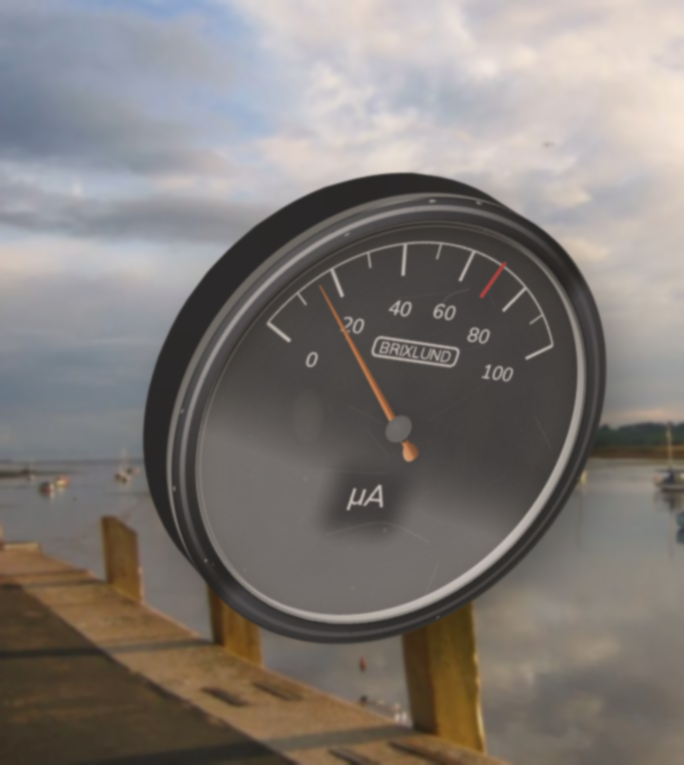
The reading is 15 µA
